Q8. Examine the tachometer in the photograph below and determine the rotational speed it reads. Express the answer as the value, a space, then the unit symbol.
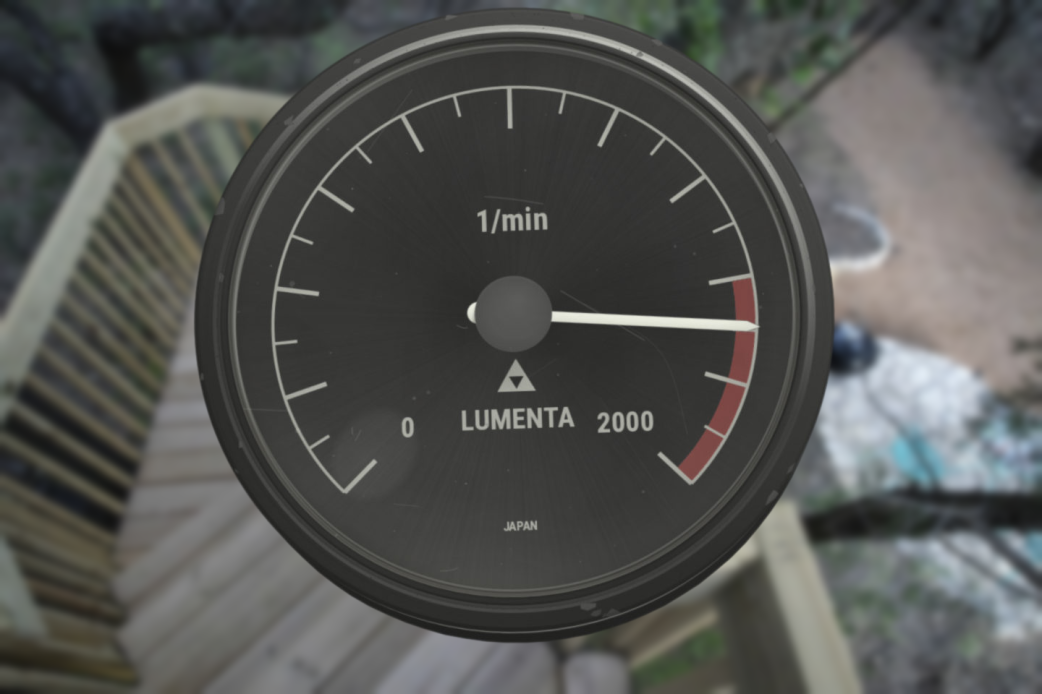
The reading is 1700 rpm
